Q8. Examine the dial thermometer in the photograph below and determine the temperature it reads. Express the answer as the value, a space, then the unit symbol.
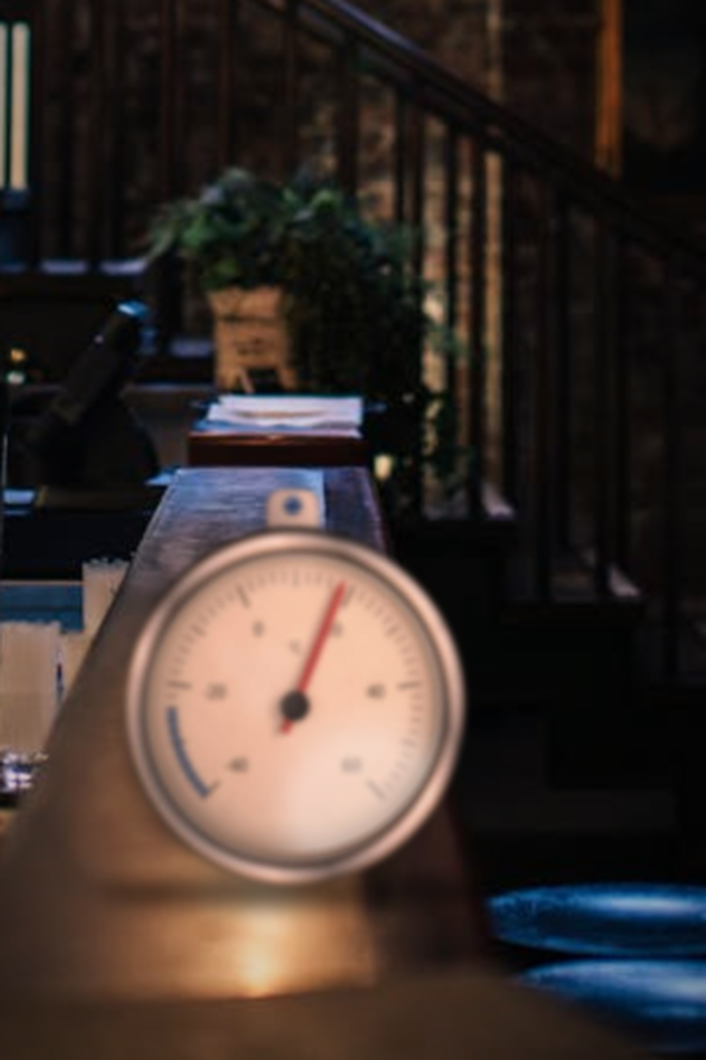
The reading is 18 °C
